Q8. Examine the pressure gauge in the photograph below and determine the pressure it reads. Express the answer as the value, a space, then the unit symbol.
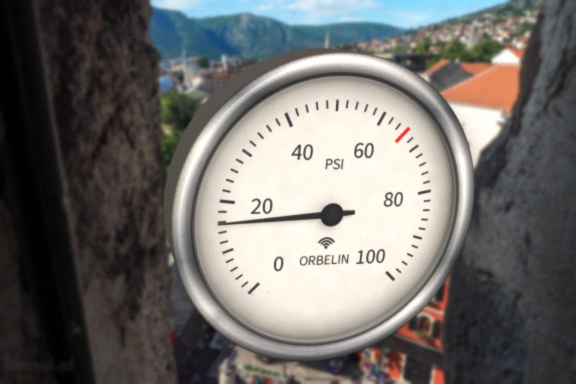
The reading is 16 psi
